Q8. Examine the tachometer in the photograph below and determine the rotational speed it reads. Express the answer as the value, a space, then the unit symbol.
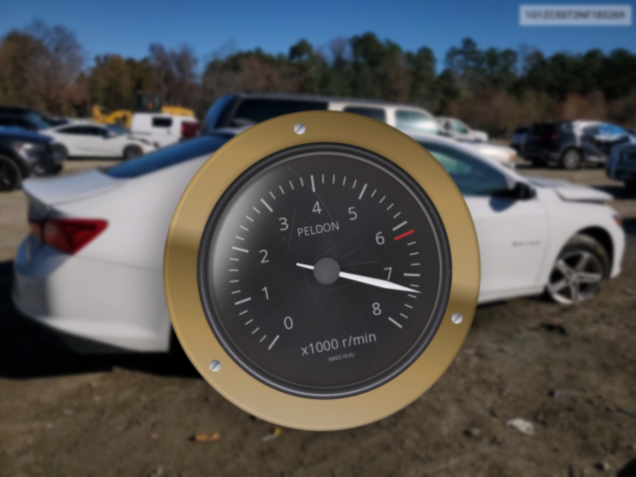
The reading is 7300 rpm
